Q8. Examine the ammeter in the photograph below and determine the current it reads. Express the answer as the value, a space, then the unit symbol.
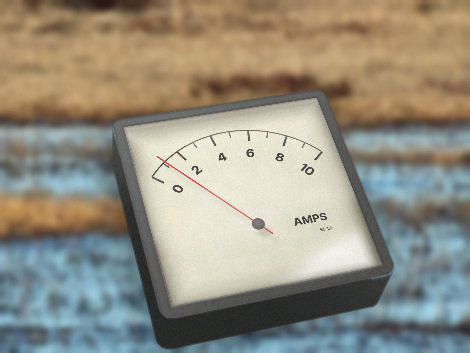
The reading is 1 A
